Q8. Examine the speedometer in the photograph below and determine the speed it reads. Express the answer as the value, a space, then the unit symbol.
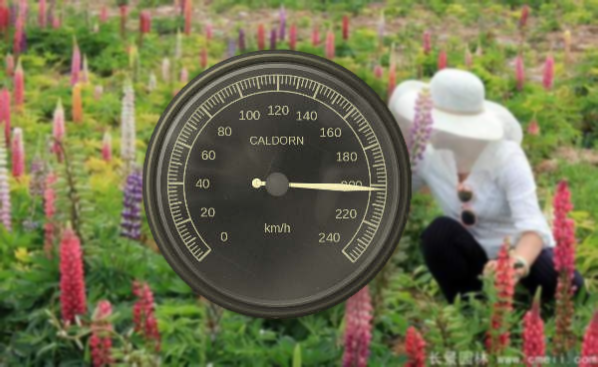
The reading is 202 km/h
